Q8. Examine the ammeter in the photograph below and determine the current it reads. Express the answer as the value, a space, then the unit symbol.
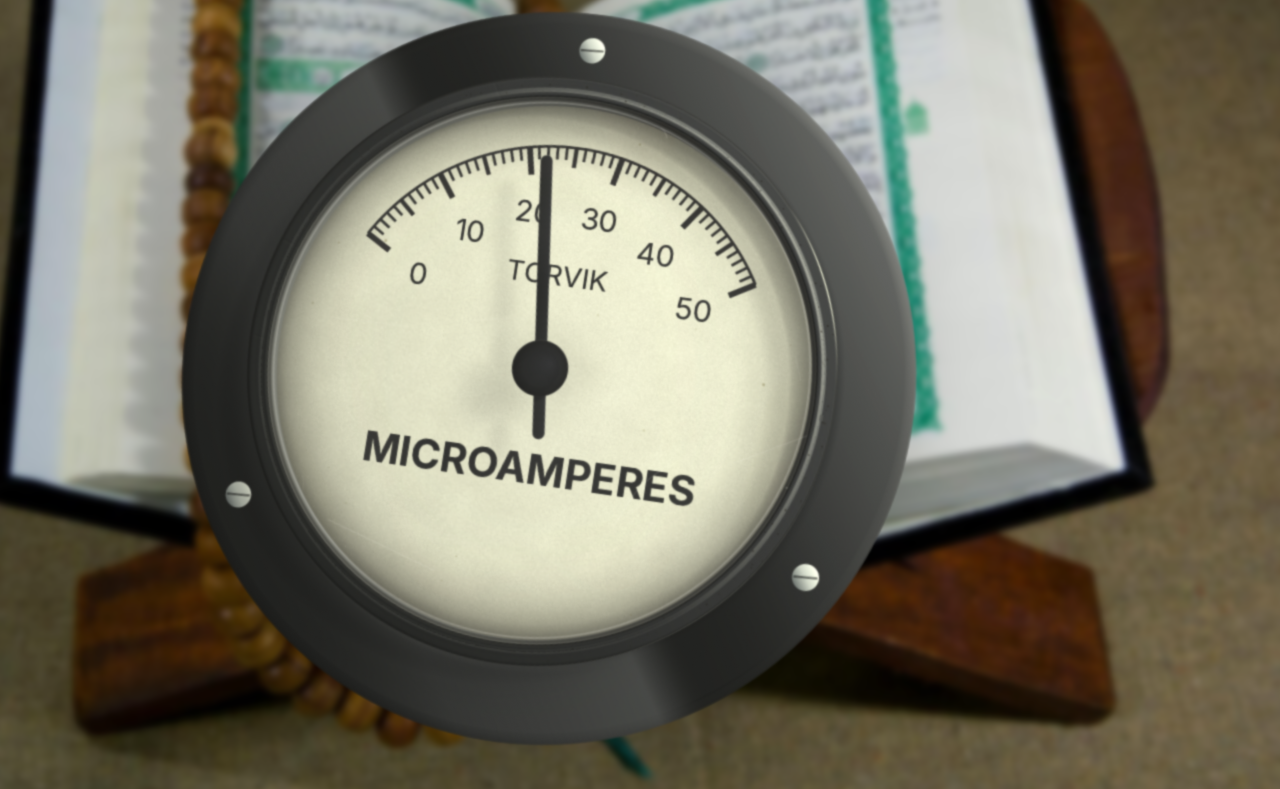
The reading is 22 µA
